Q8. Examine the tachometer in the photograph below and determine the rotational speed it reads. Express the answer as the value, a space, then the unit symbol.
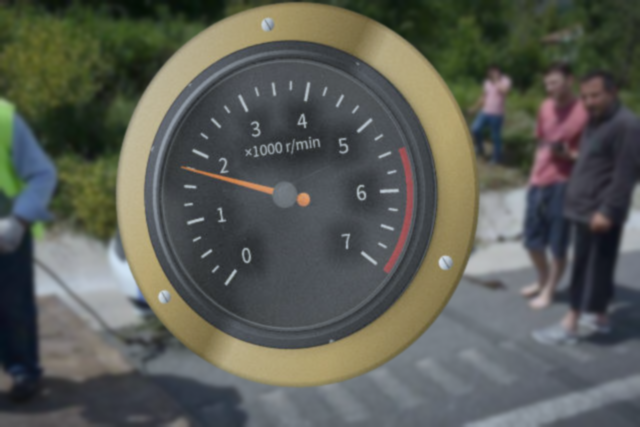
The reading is 1750 rpm
